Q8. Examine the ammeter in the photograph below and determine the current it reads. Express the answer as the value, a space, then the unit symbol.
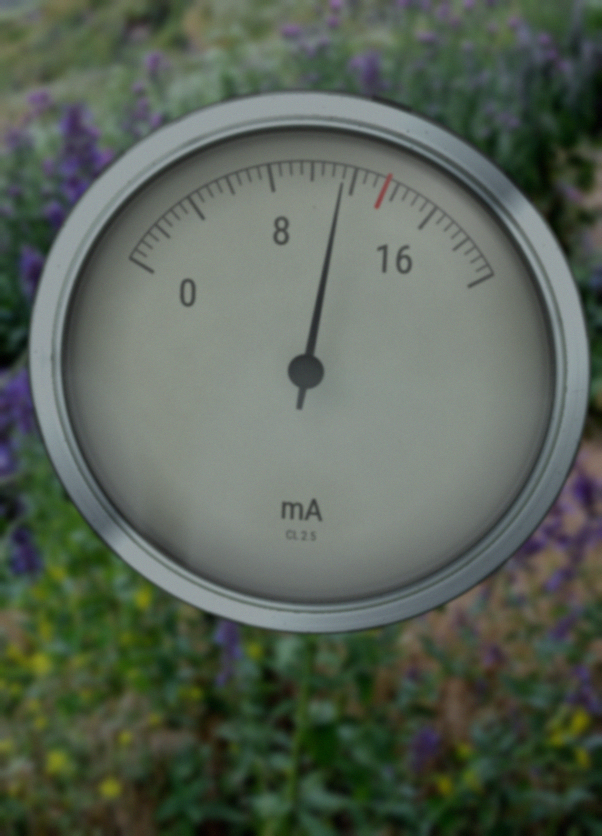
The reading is 11.5 mA
